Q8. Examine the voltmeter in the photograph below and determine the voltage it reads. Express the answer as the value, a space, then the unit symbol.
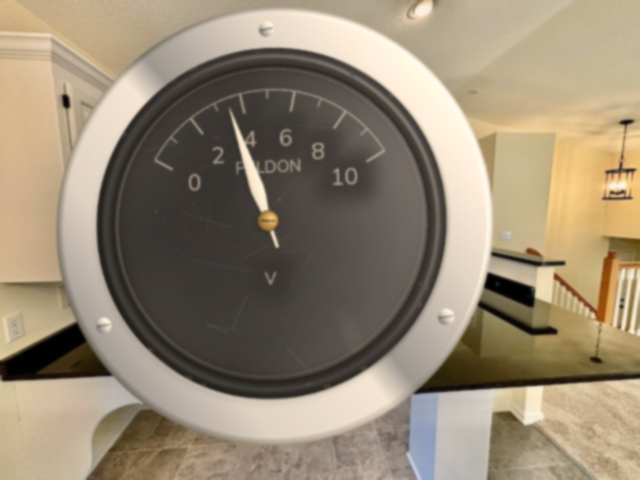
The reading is 3.5 V
